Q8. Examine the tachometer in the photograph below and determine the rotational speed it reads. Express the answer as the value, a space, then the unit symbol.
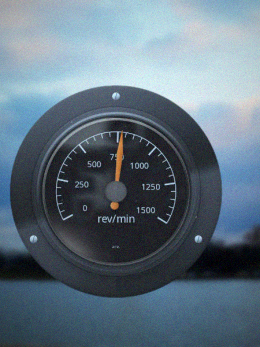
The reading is 775 rpm
